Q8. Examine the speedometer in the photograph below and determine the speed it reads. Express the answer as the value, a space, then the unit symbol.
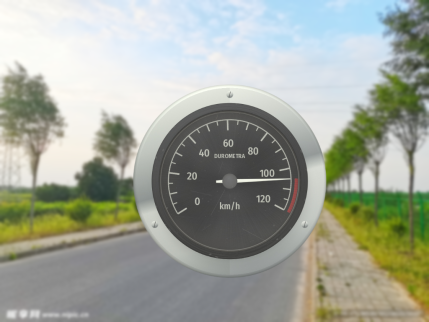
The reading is 105 km/h
